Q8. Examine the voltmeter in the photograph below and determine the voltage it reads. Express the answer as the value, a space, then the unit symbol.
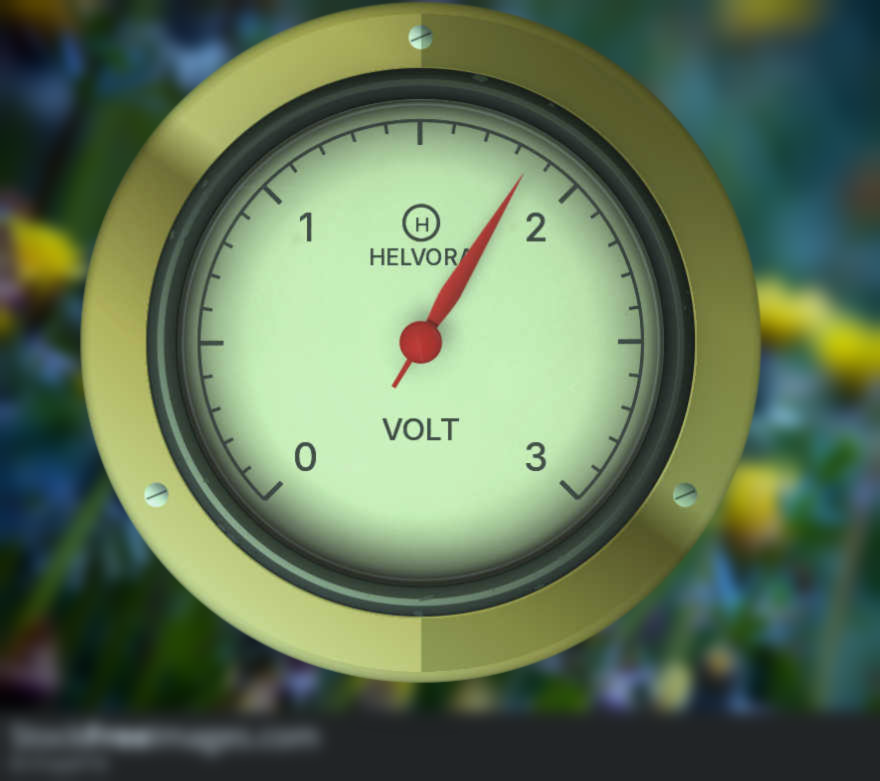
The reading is 1.85 V
